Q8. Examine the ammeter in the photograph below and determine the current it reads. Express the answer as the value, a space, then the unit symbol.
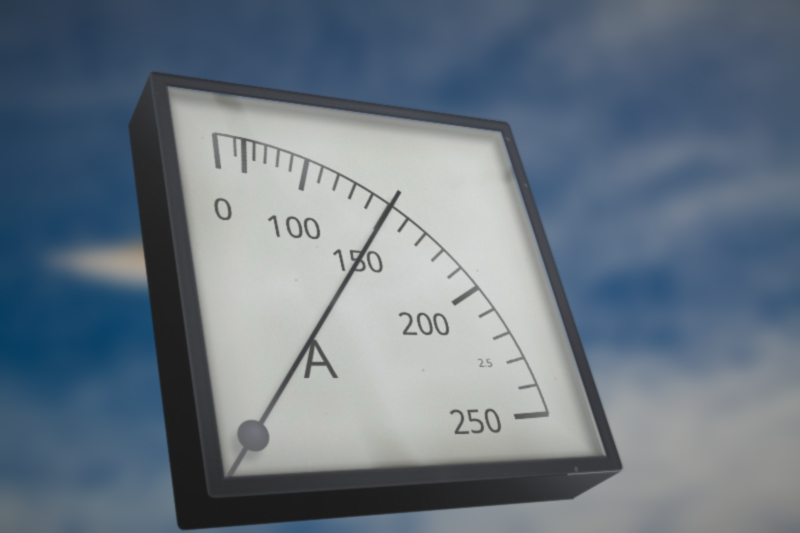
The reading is 150 A
